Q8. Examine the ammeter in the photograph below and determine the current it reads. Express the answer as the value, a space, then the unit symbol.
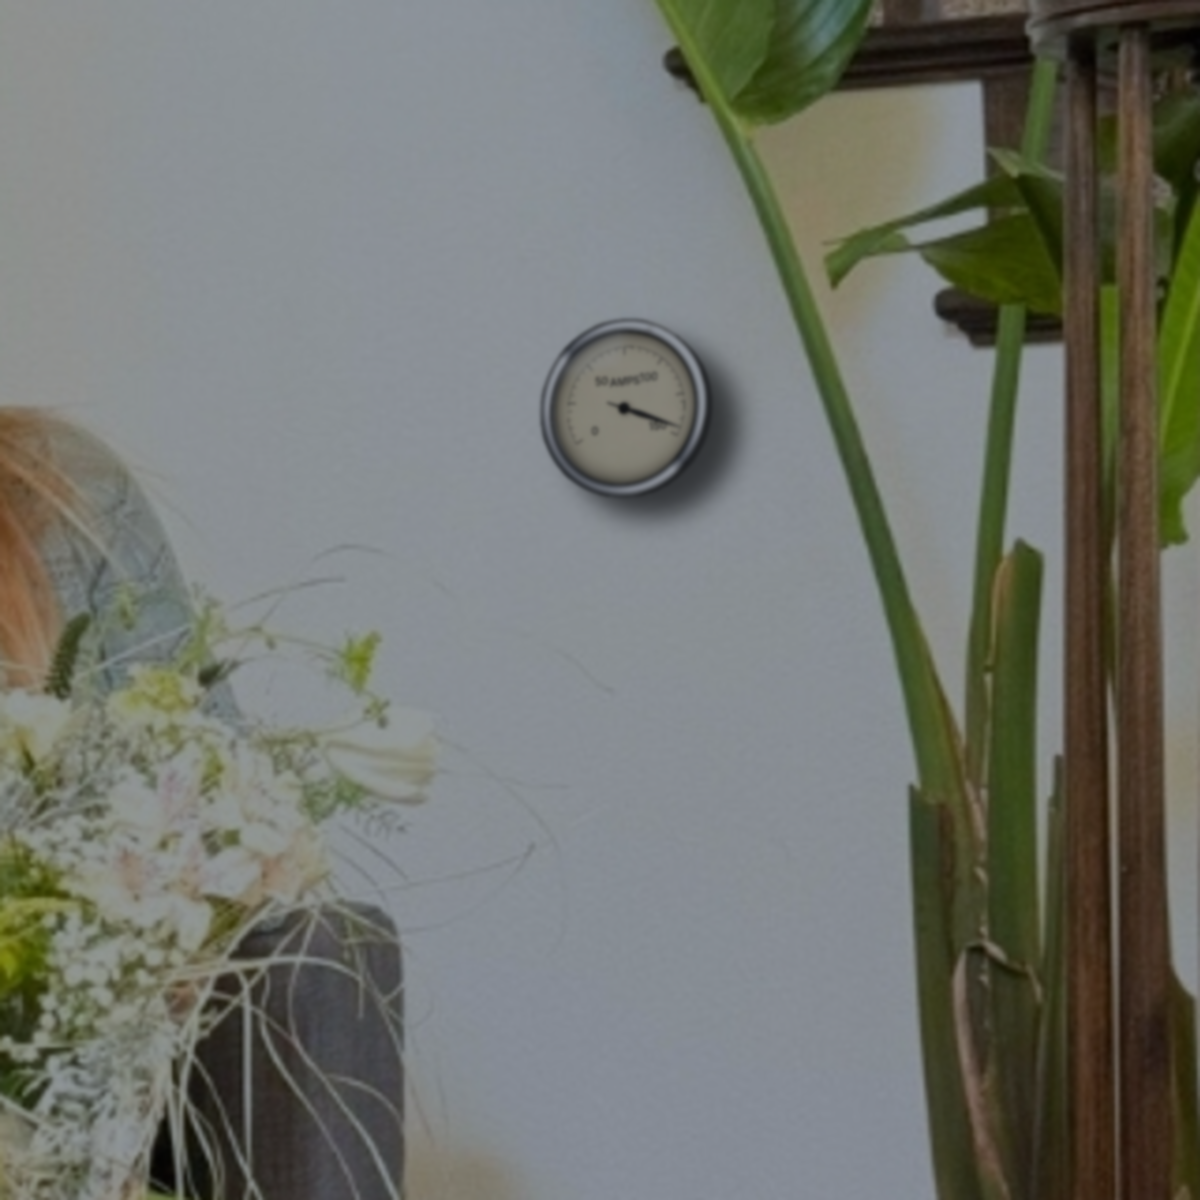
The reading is 145 A
